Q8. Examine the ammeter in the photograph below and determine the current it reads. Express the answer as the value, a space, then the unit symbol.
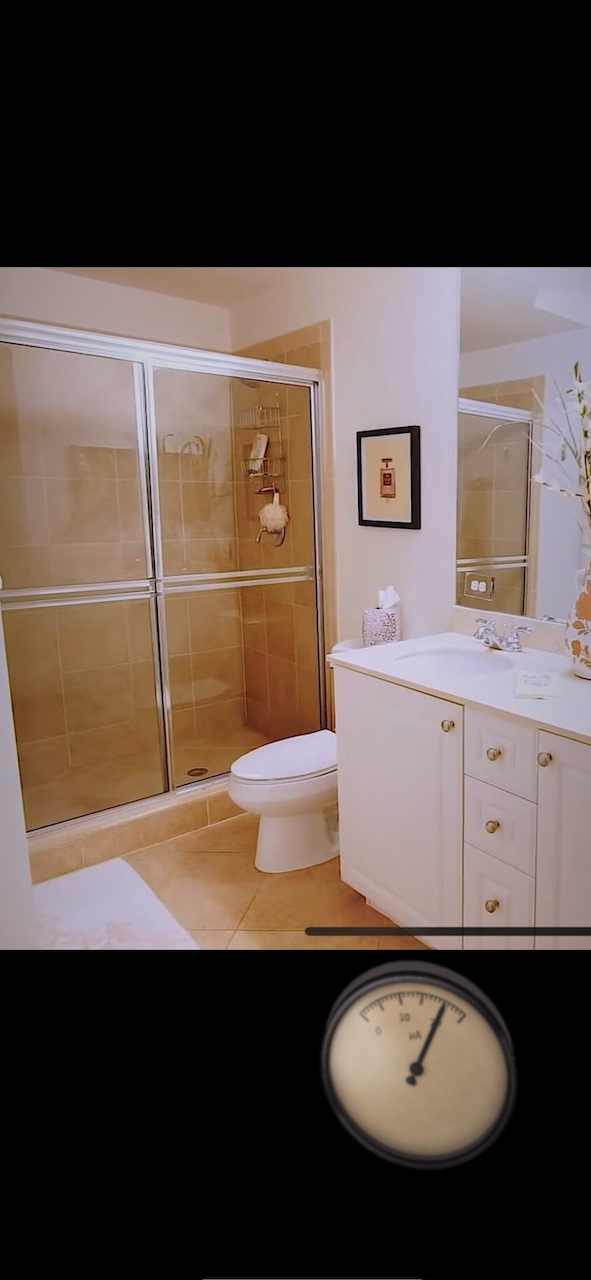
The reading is 20 µA
